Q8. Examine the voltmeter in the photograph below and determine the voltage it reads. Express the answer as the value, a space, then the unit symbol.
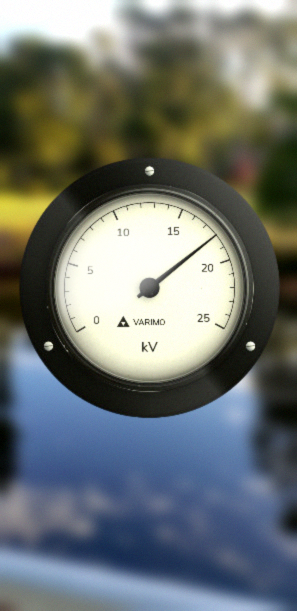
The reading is 18 kV
